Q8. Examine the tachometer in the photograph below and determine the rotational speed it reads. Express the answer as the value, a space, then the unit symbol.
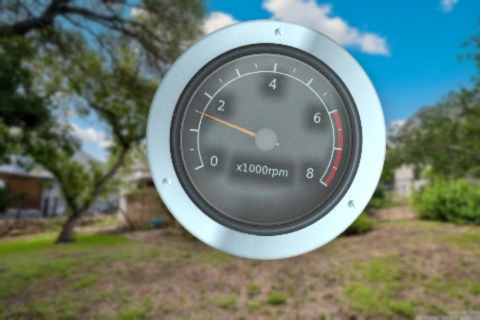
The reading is 1500 rpm
